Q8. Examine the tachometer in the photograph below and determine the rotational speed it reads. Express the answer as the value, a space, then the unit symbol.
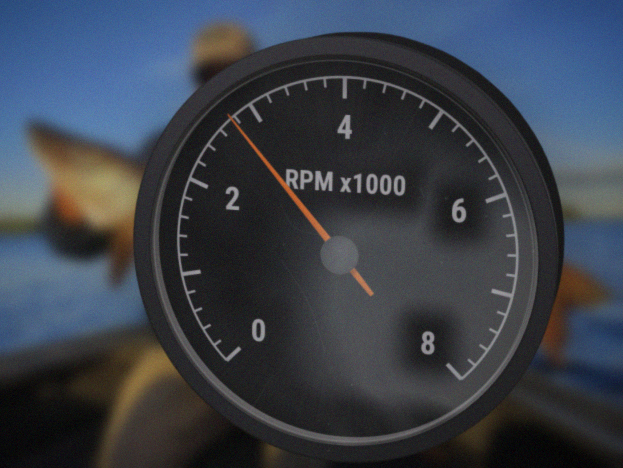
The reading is 2800 rpm
